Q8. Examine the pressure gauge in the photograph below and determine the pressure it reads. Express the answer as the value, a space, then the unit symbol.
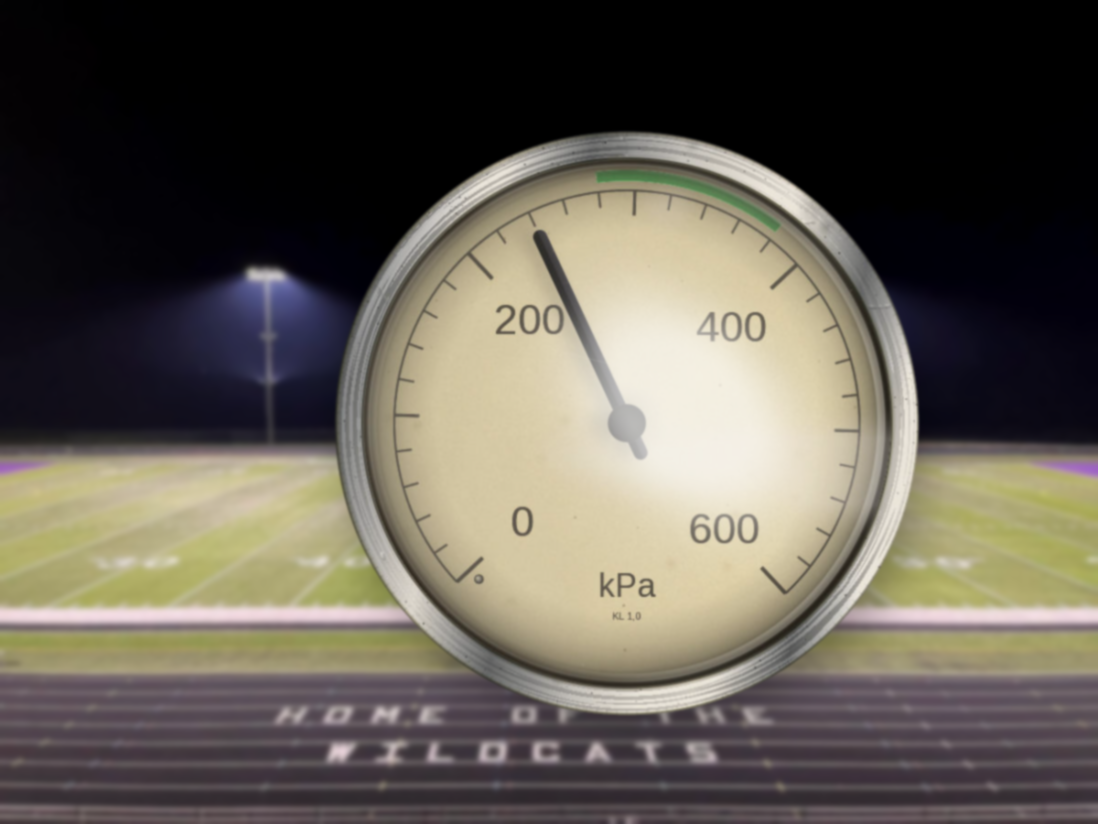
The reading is 240 kPa
